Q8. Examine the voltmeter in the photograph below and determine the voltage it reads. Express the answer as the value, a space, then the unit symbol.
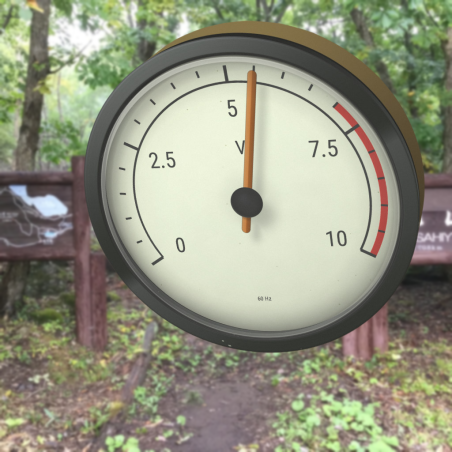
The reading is 5.5 V
